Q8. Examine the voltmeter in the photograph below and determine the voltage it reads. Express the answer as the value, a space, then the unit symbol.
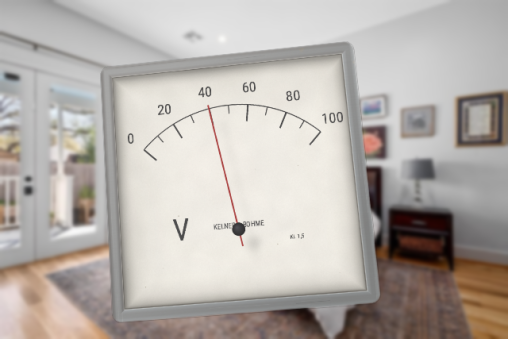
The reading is 40 V
